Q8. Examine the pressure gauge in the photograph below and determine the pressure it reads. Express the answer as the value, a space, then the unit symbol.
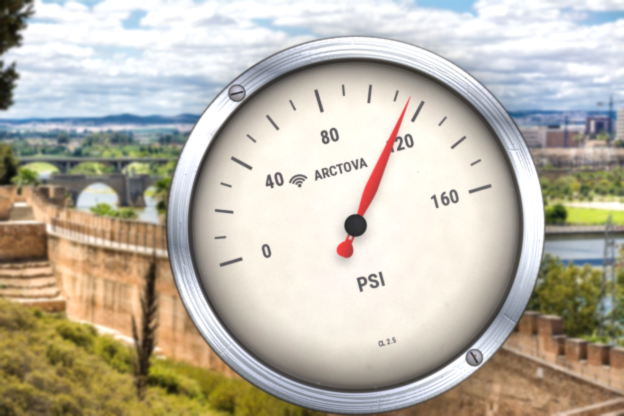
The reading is 115 psi
